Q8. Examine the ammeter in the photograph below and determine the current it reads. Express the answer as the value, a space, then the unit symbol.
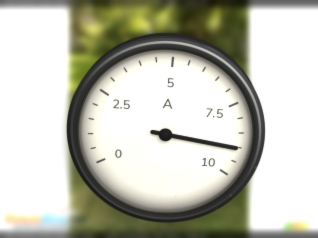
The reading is 9 A
